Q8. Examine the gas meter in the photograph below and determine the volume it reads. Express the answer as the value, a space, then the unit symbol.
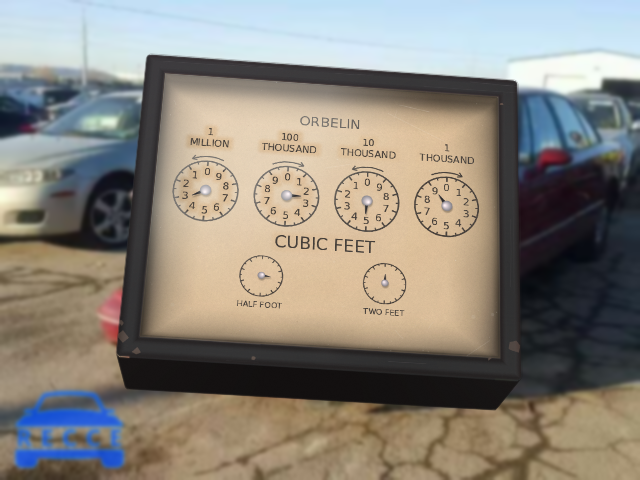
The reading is 324900 ft³
